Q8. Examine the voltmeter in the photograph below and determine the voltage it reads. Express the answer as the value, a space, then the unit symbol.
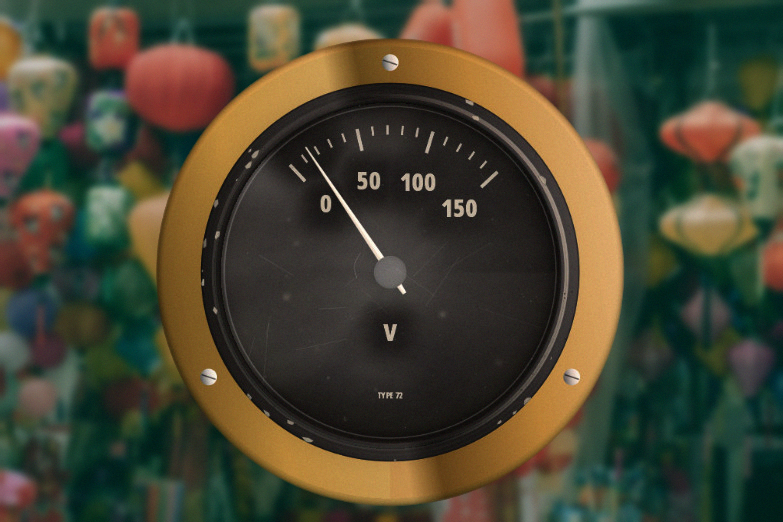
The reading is 15 V
